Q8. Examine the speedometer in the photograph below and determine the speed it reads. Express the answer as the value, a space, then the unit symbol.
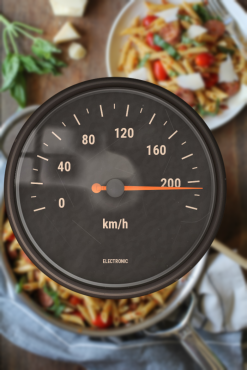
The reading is 205 km/h
